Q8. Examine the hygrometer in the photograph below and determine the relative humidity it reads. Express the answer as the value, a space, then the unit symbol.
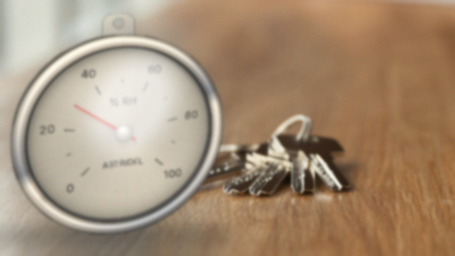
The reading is 30 %
